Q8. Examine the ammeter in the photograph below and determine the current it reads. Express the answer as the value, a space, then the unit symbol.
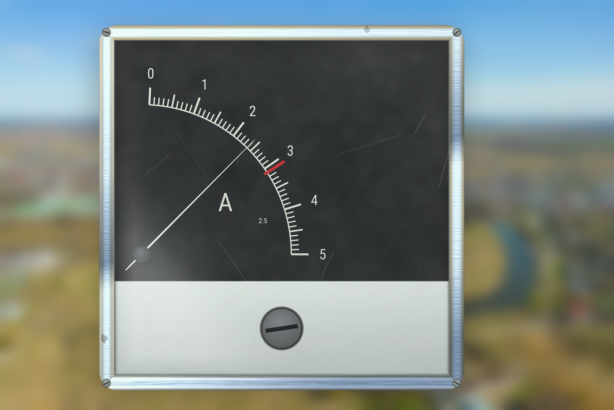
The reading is 2.4 A
